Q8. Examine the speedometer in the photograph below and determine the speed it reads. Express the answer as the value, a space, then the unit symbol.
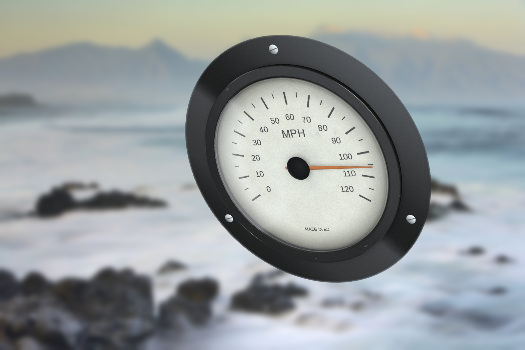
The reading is 105 mph
